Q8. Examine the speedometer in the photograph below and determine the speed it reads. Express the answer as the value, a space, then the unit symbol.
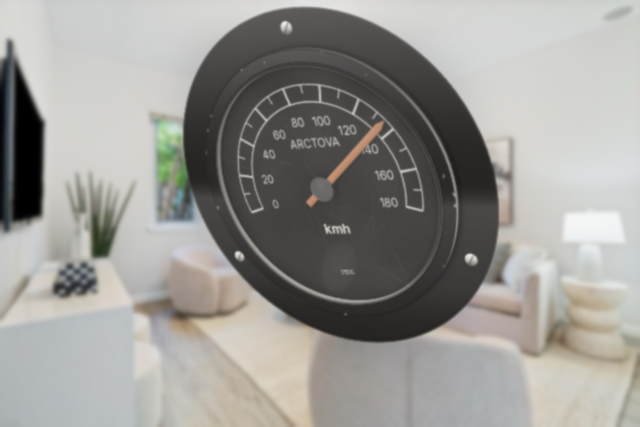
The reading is 135 km/h
